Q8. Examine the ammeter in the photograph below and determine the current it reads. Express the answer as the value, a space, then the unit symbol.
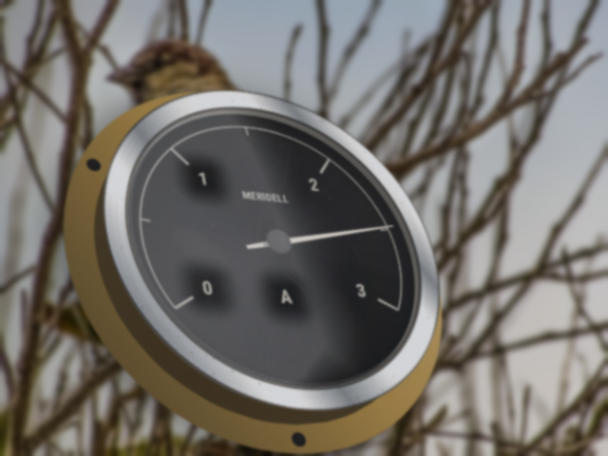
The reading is 2.5 A
